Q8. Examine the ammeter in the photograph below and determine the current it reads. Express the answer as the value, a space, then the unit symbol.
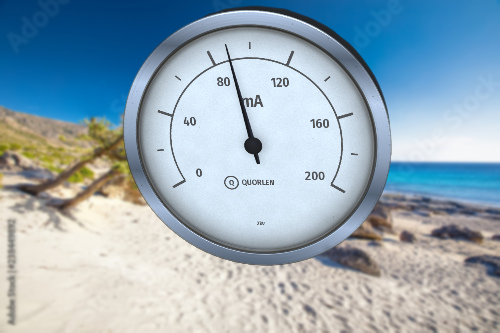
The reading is 90 mA
